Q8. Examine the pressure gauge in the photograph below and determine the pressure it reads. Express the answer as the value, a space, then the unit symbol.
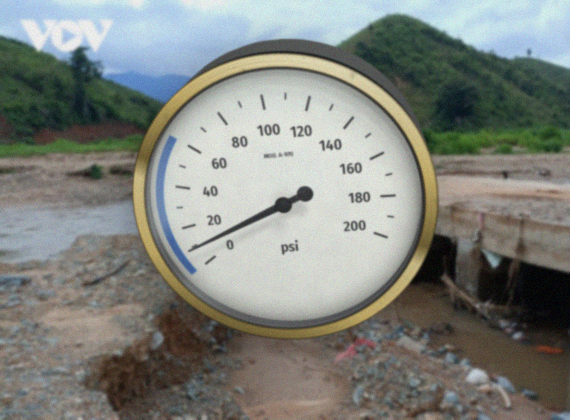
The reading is 10 psi
